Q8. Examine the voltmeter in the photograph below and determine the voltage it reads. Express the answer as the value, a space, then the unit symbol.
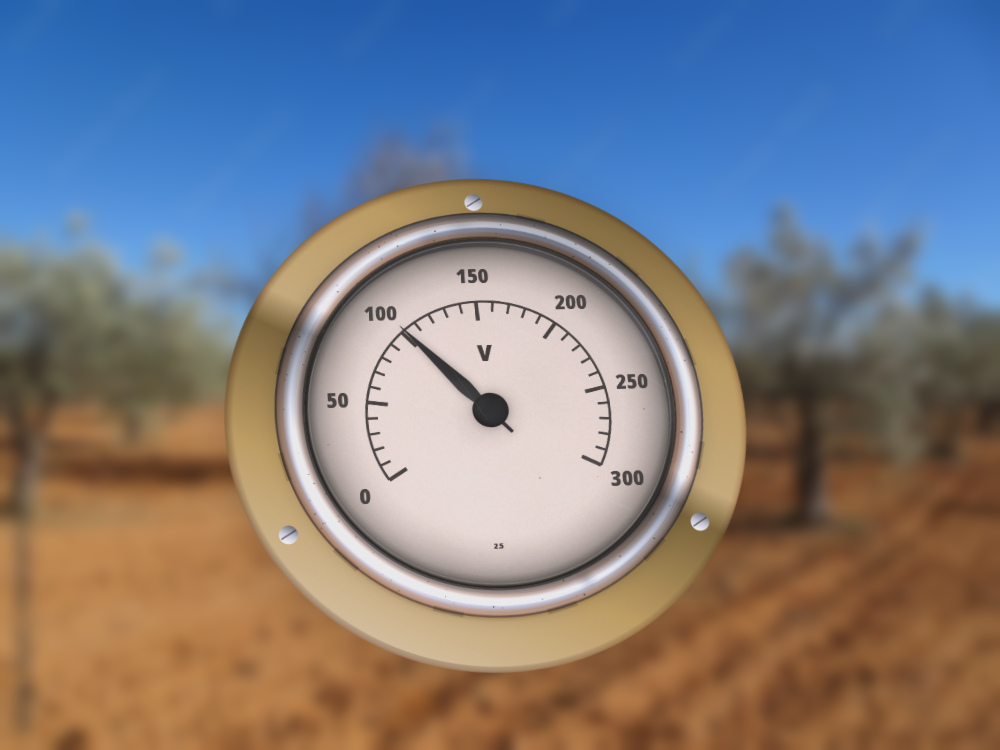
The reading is 100 V
